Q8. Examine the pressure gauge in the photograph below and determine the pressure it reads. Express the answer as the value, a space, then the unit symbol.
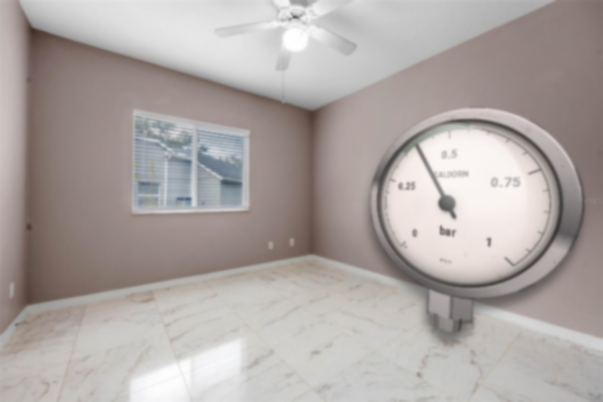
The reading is 0.4 bar
